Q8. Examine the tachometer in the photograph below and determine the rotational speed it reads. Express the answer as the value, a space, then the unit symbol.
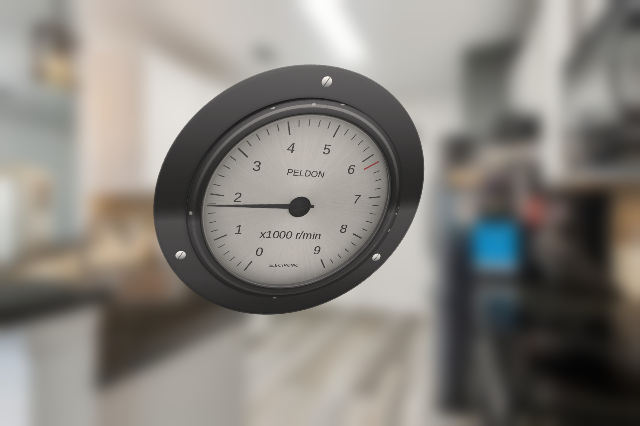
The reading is 1800 rpm
